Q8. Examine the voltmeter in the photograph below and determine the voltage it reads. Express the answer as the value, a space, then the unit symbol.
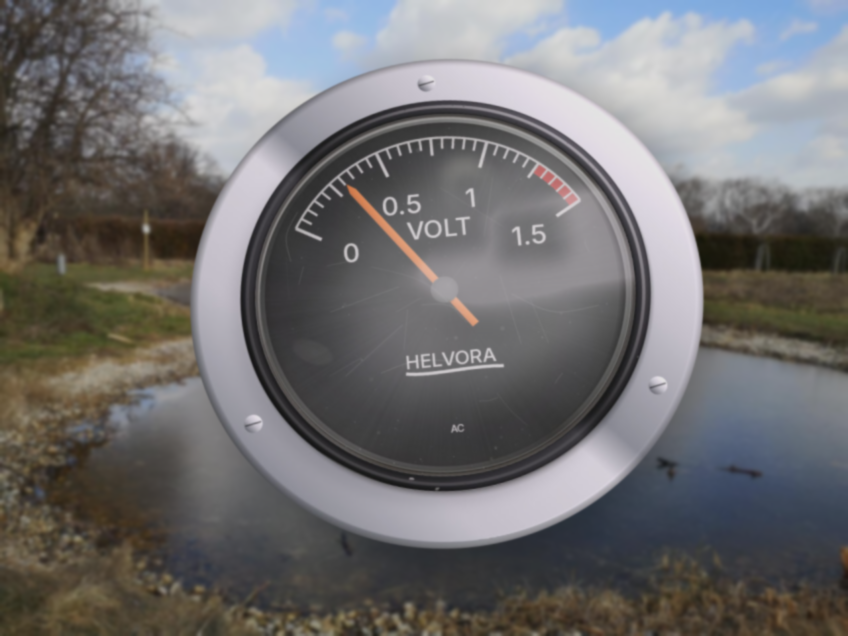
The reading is 0.3 V
